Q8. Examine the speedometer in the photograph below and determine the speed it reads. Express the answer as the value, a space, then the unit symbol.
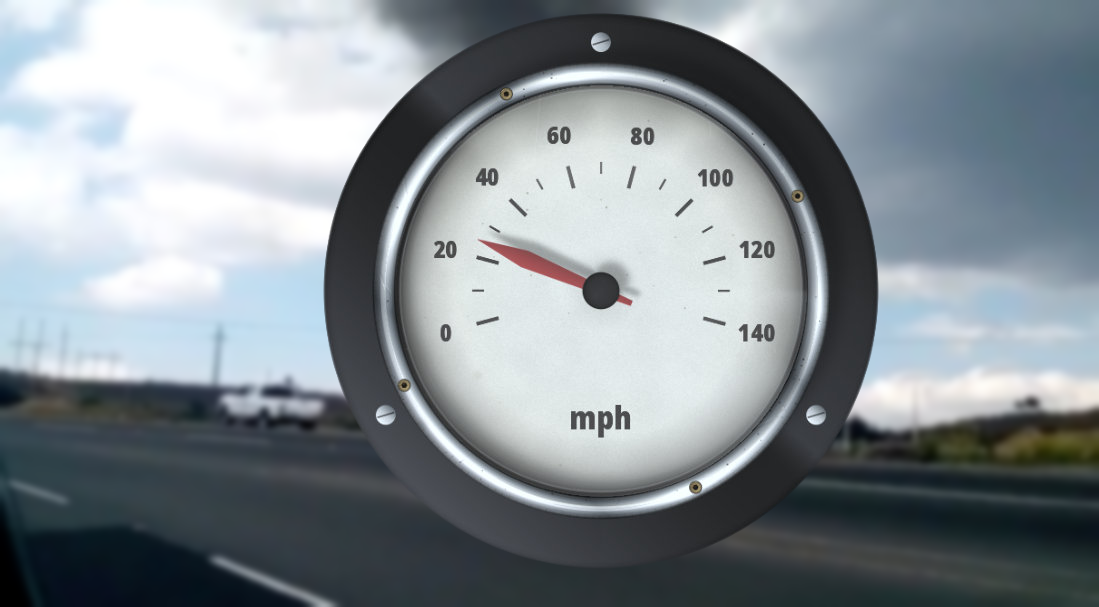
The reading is 25 mph
